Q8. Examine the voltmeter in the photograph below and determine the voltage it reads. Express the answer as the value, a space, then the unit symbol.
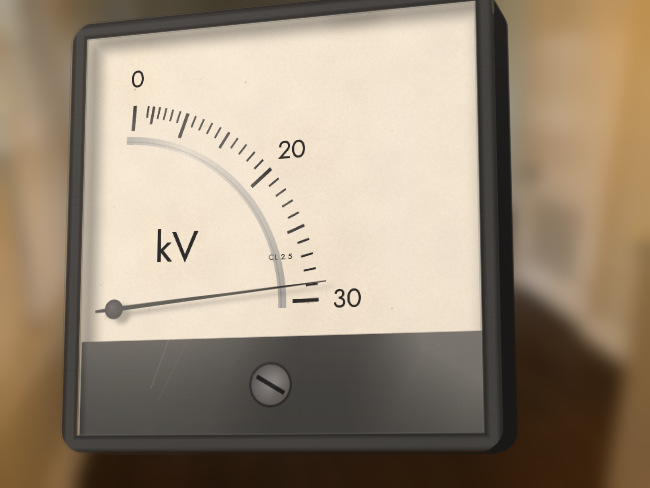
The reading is 29 kV
